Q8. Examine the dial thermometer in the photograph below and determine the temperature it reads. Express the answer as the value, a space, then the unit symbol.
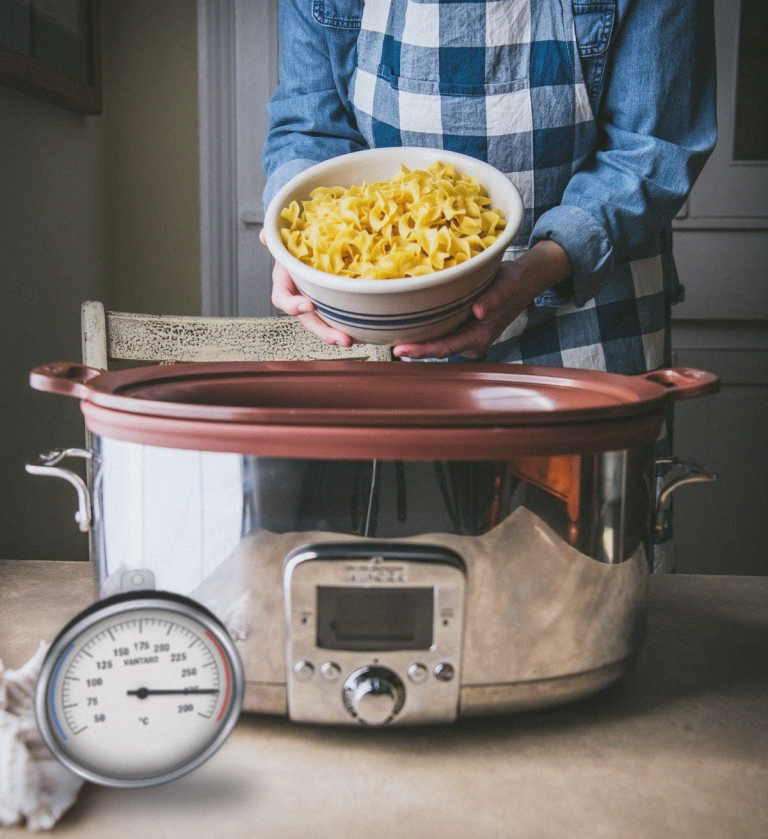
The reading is 275 °C
